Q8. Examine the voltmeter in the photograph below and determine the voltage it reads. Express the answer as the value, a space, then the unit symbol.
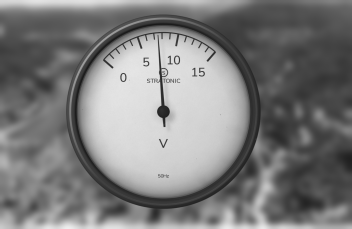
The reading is 7.5 V
